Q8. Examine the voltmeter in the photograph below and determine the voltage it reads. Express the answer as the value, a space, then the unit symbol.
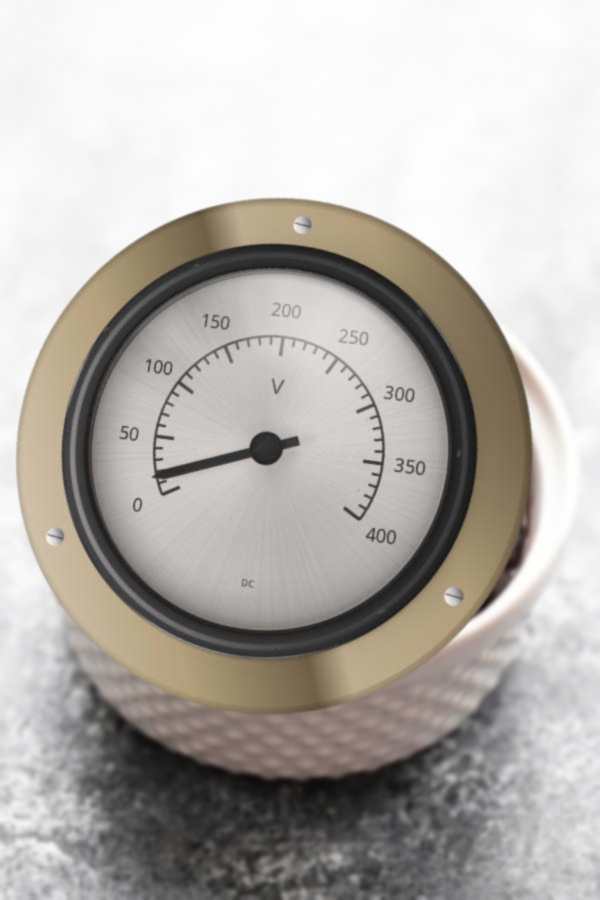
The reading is 15 V
